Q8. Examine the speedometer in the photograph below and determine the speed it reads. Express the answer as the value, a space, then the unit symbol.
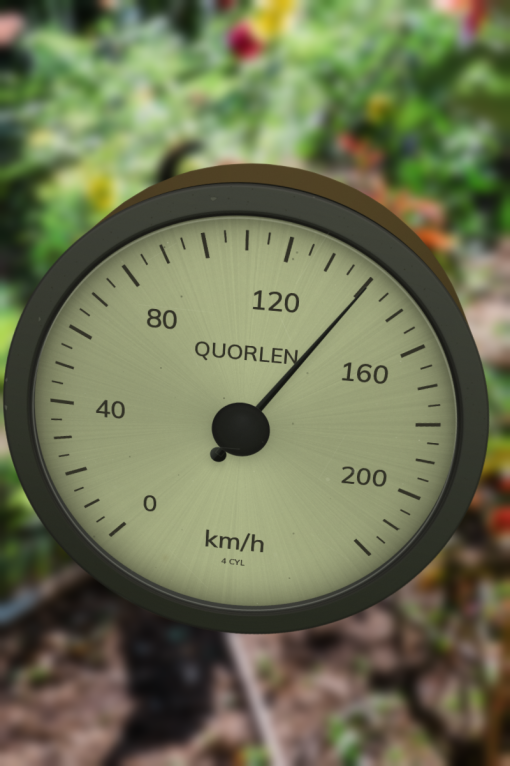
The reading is 140 km/h
